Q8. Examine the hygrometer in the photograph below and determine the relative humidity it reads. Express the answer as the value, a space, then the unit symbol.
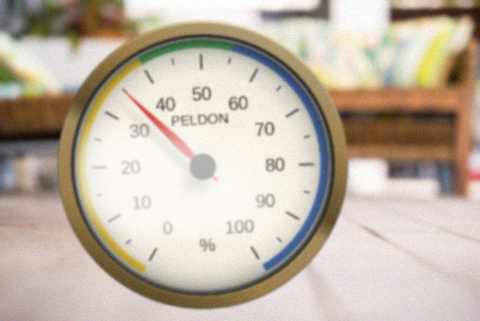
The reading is 35 %
